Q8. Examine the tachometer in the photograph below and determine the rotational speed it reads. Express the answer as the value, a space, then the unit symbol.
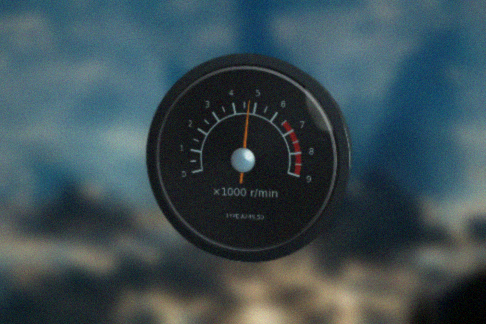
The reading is 4750 rpm
